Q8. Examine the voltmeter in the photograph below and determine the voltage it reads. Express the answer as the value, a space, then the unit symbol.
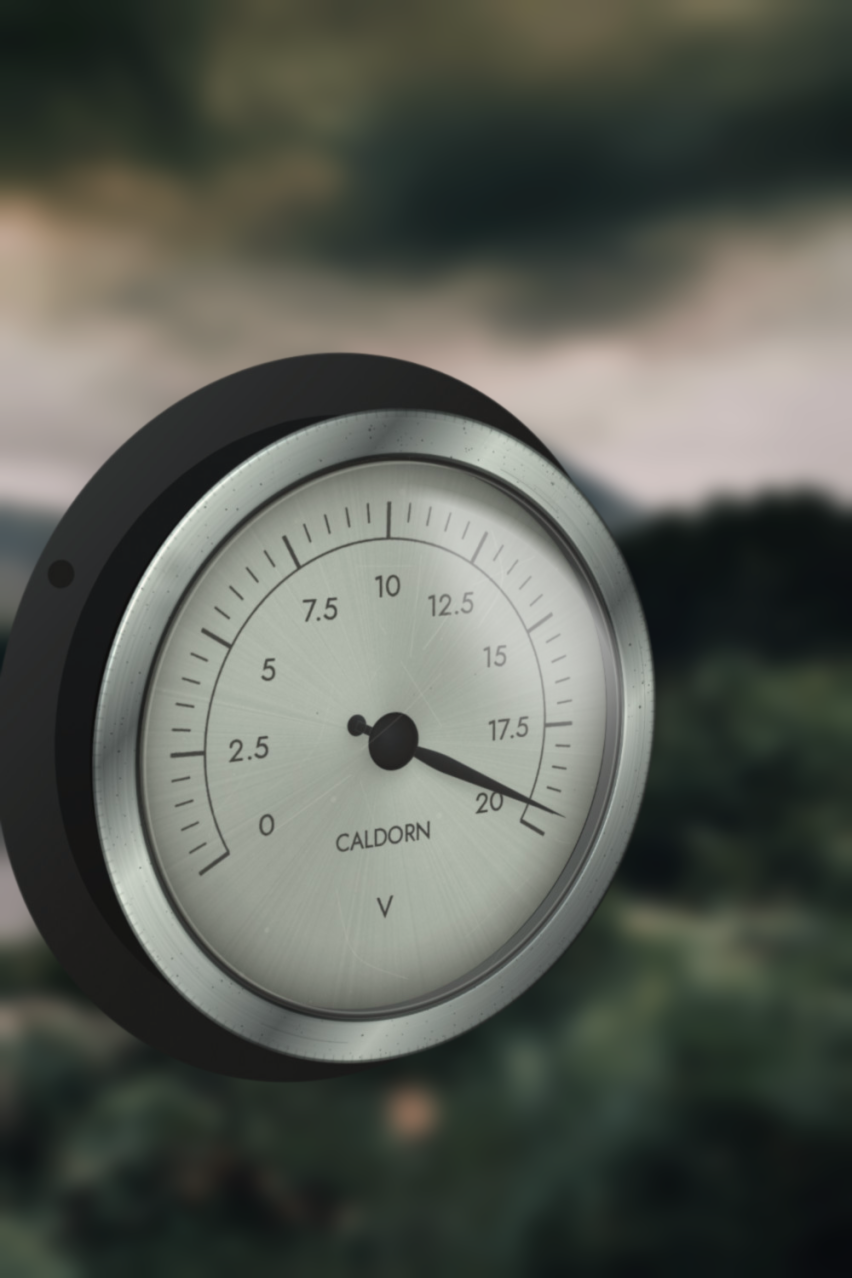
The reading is 19.5 V
